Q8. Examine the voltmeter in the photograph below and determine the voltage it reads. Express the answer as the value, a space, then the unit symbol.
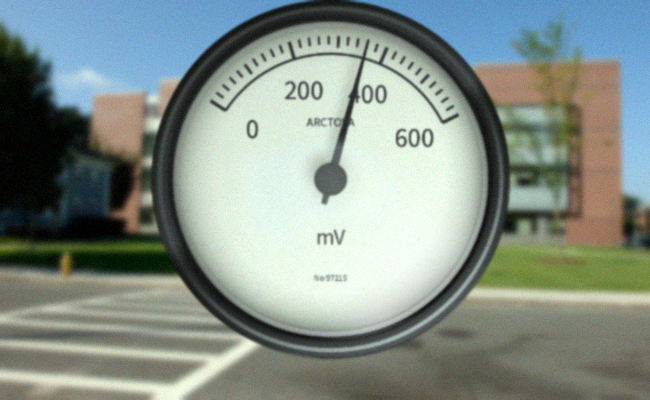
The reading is 360 mV
